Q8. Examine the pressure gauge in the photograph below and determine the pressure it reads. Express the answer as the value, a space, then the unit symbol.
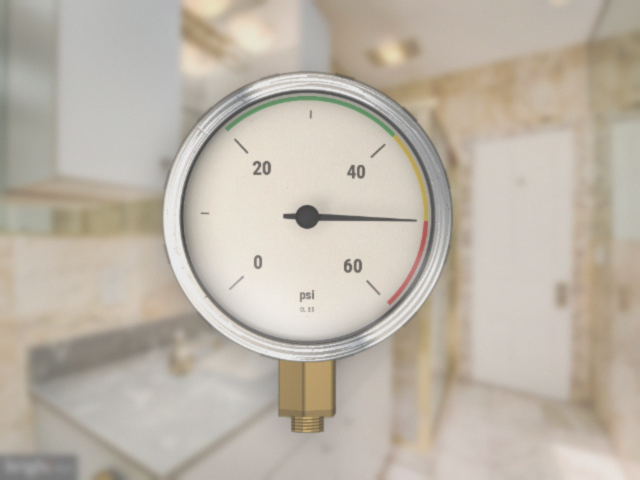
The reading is 50 psi
